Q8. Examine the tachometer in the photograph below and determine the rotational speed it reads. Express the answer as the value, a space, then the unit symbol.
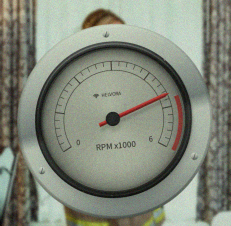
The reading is 4700 rpm
